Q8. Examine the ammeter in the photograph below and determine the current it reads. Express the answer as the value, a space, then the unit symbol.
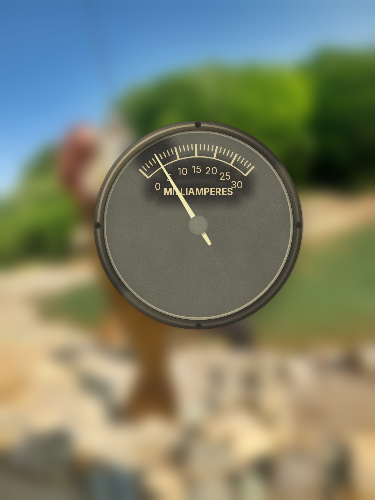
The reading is 5 mA
